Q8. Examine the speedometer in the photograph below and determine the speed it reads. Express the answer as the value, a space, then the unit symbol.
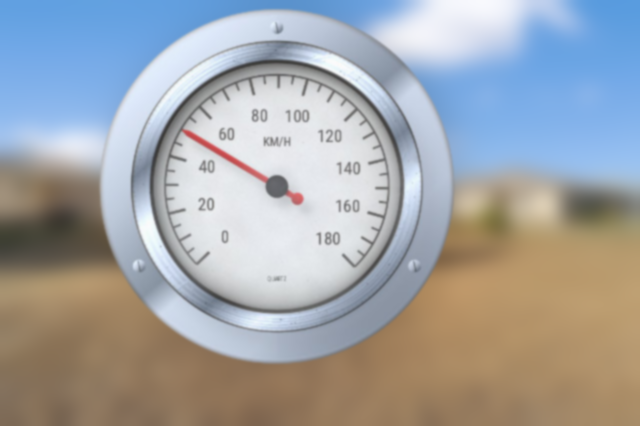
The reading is 50 km/h
